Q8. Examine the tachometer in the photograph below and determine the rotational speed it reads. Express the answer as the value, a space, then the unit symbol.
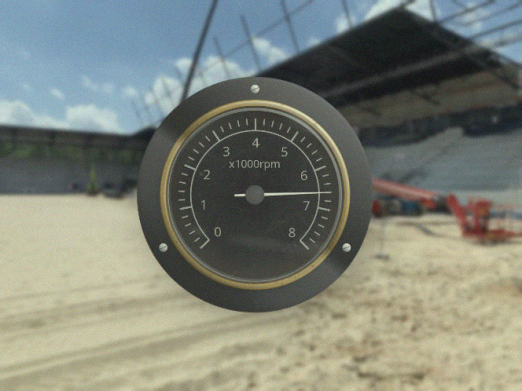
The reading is 6600 rpm
